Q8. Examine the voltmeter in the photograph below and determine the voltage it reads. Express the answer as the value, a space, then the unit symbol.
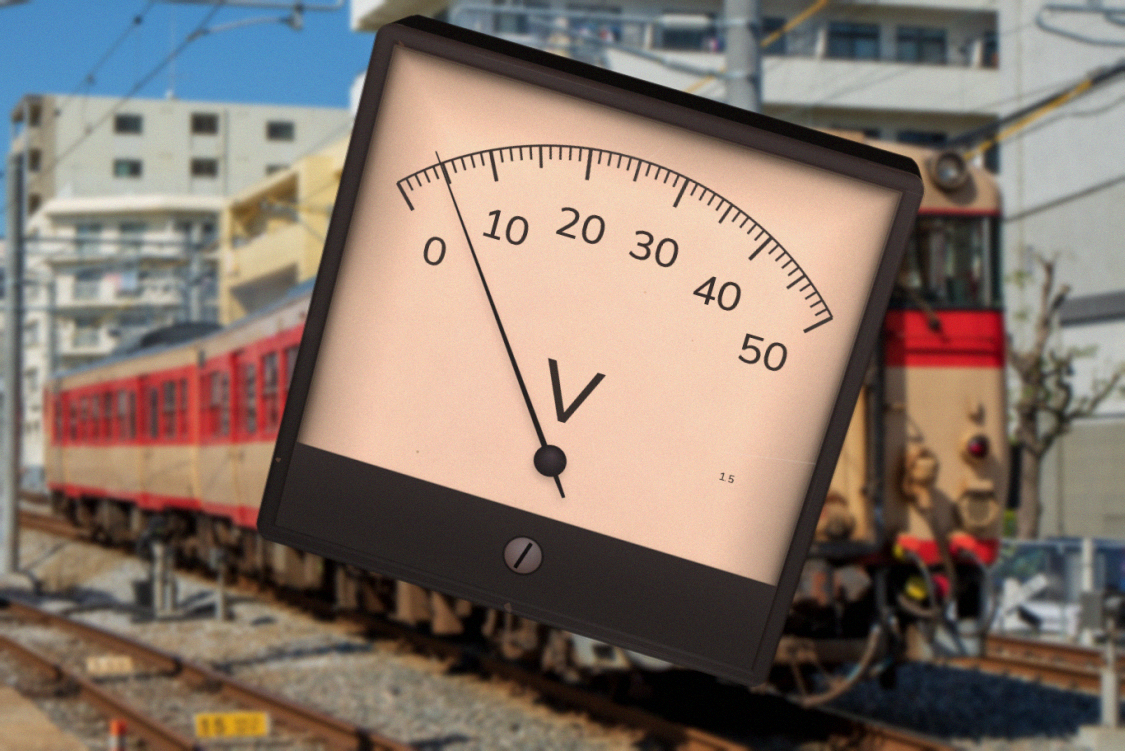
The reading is 5 V
